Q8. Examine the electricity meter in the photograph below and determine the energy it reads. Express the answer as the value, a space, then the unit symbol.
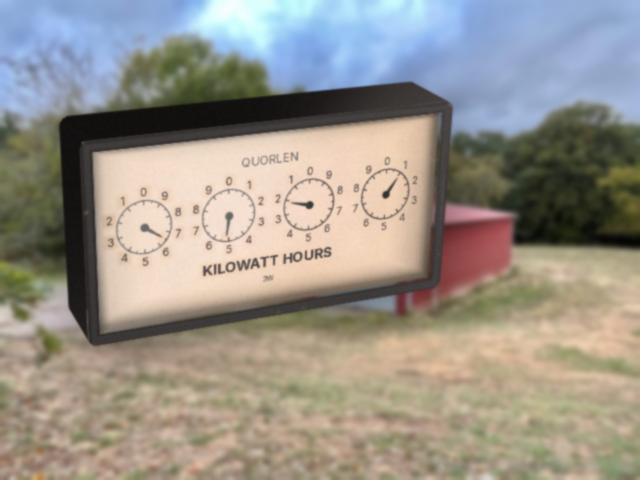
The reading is 6521 kWh
